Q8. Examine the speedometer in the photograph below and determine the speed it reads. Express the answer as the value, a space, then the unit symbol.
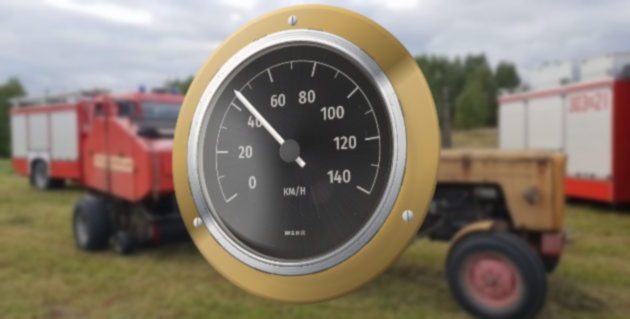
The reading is 45 km/h
